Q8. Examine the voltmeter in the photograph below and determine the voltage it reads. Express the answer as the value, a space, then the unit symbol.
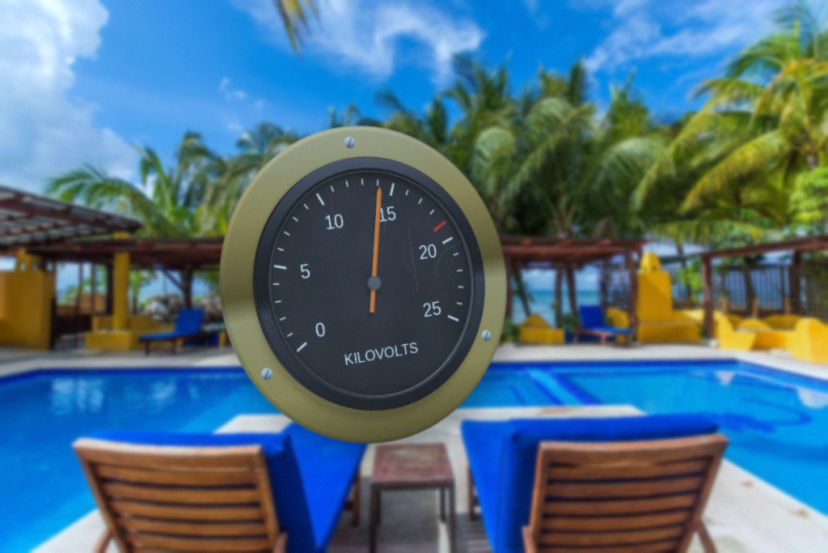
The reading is 14 kV
